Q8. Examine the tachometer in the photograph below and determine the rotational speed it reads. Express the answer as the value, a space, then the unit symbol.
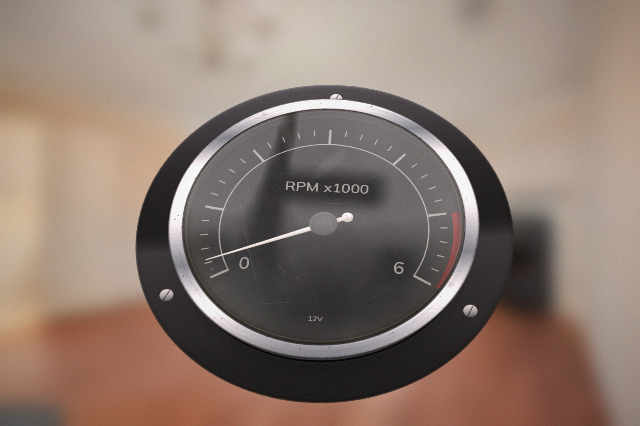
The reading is 200 rpm
